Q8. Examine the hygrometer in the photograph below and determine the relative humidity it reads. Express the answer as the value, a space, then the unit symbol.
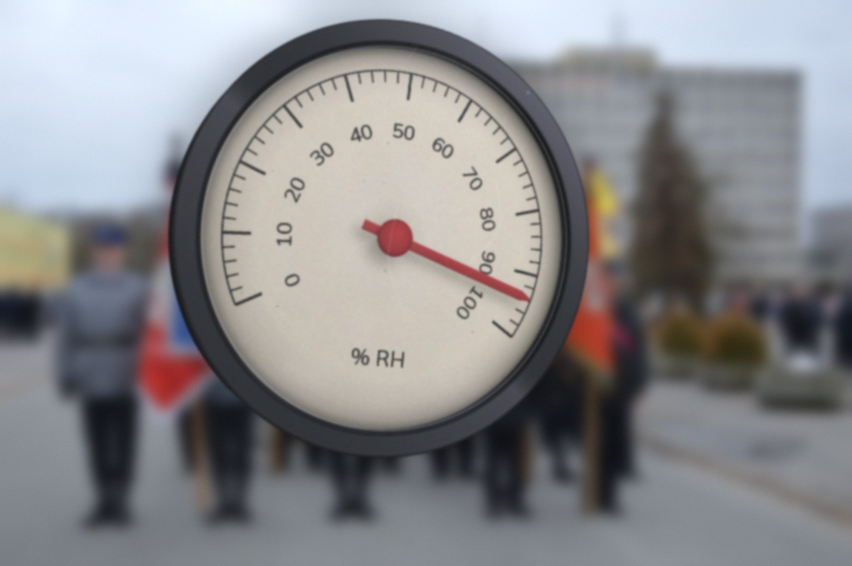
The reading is 94 %
